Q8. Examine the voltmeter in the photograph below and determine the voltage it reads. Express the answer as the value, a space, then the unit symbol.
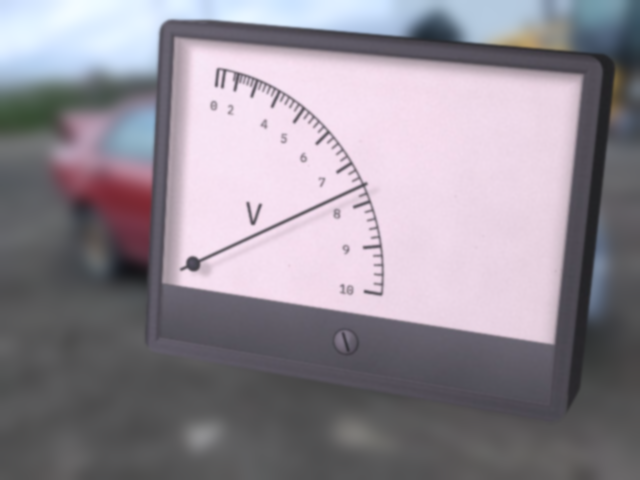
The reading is 7.6 V
